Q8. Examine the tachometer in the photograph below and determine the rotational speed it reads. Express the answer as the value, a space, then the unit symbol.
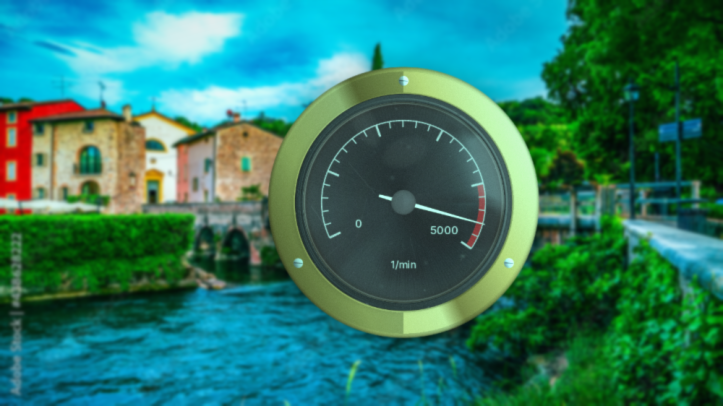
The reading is 4600 rpm
